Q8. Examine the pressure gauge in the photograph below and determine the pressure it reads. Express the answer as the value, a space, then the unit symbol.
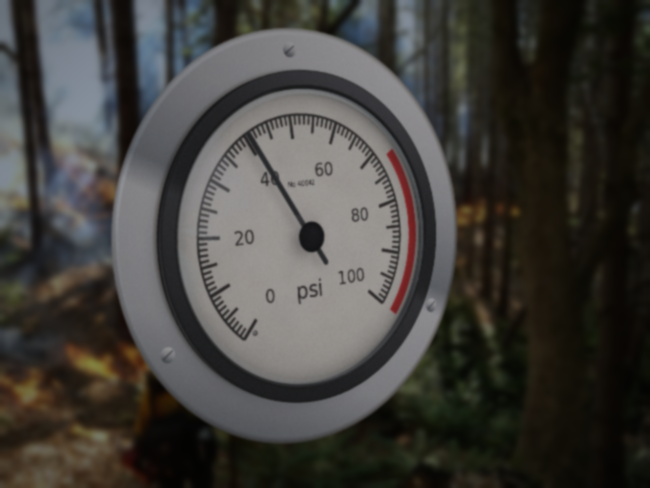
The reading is 40 psi
